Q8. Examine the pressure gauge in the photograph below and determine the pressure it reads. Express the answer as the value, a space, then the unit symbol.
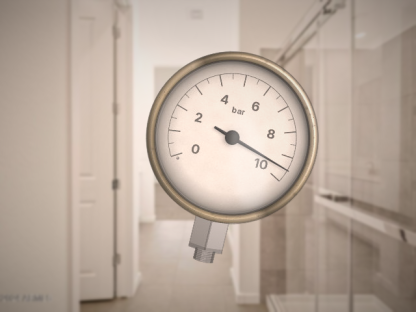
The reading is 9.5 bar
